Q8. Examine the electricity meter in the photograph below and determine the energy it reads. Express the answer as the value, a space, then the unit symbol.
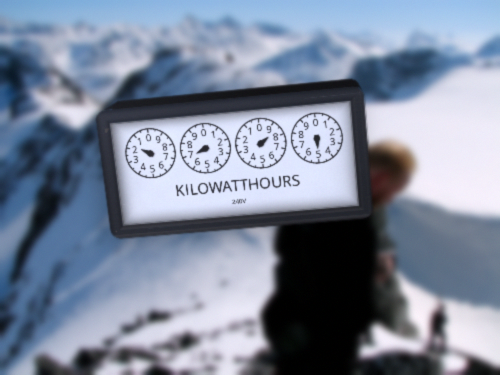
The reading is 1685 kWh
